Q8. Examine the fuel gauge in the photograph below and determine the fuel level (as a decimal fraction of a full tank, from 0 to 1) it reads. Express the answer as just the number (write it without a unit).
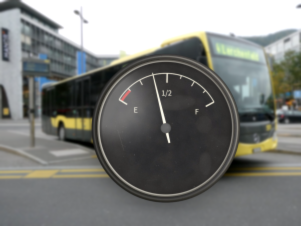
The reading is 0.375
